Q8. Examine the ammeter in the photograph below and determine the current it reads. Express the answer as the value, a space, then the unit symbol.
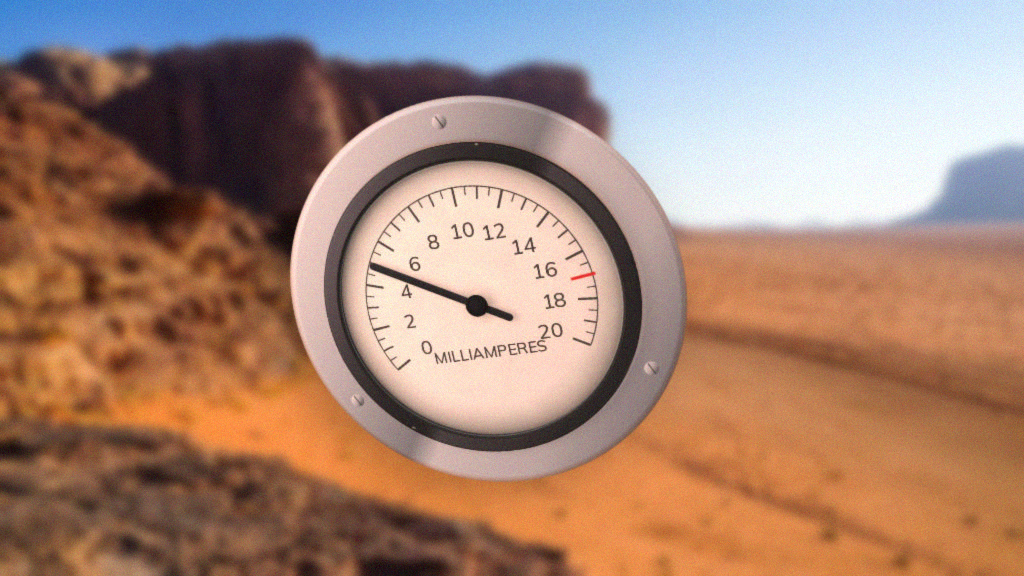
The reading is 5 mA
